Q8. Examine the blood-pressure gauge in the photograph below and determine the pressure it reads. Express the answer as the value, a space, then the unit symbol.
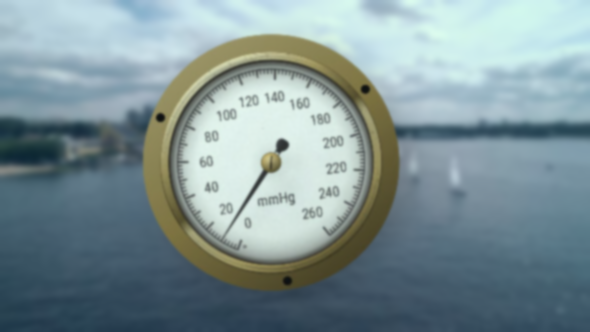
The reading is 10 mmHg
